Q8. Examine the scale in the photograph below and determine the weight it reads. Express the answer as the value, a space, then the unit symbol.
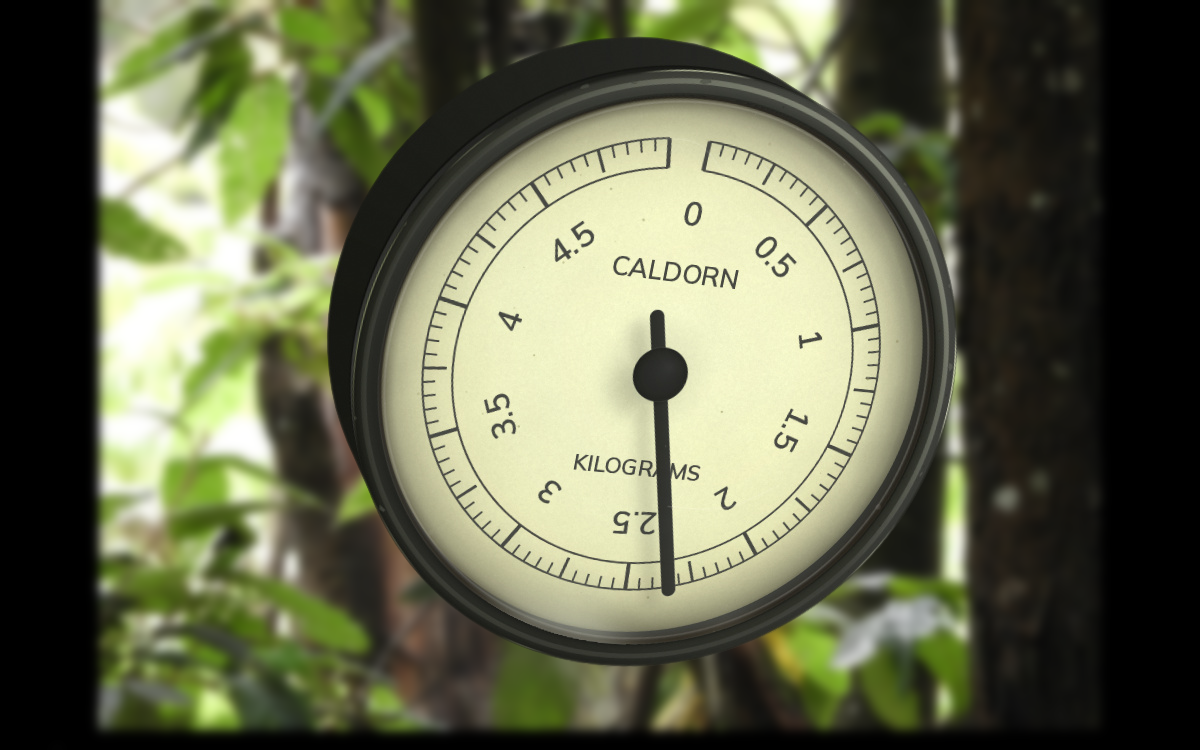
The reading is 2.35 kg
